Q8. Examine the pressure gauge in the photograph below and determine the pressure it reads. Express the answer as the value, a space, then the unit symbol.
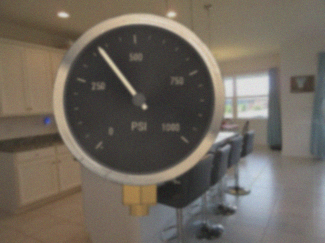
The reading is 375 psi
